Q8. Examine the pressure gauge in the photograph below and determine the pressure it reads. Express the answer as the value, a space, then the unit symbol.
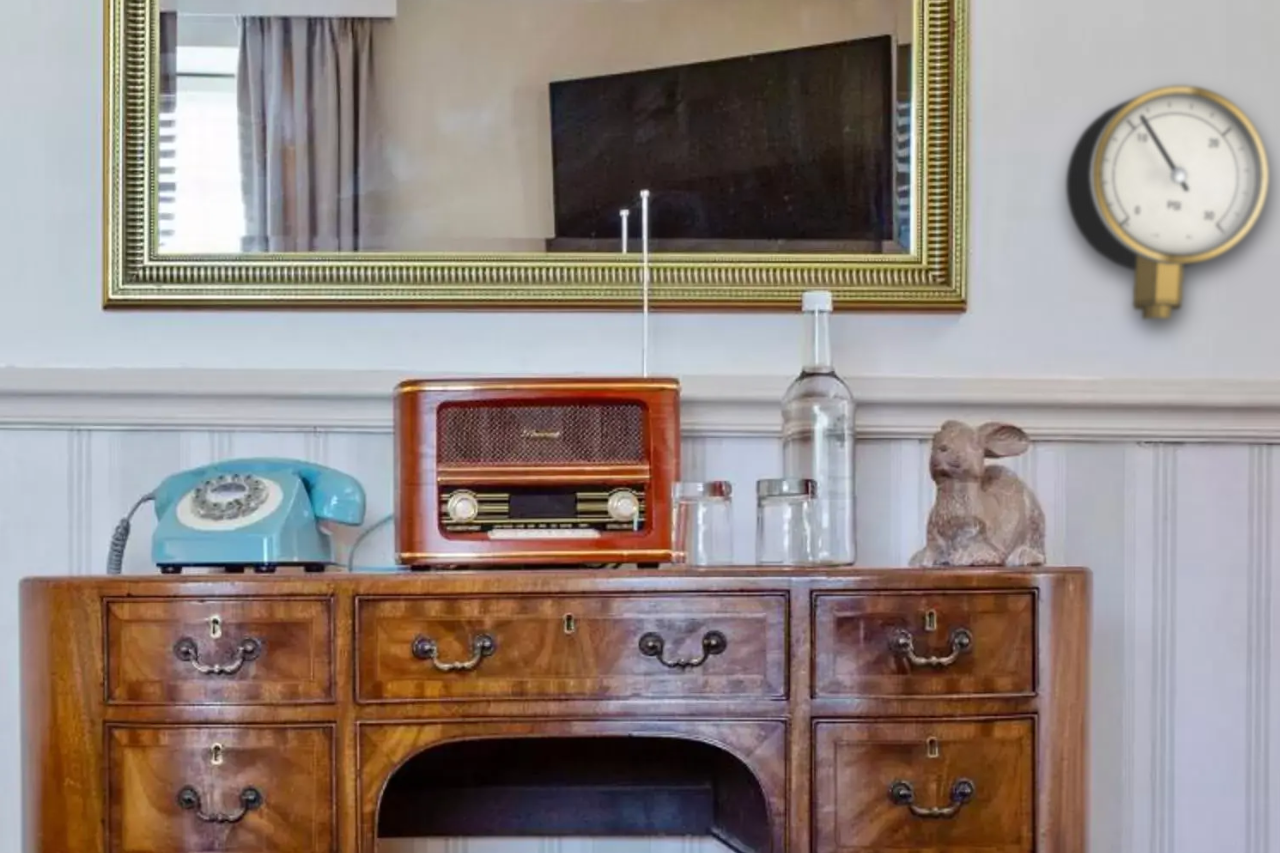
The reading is 11 psi
